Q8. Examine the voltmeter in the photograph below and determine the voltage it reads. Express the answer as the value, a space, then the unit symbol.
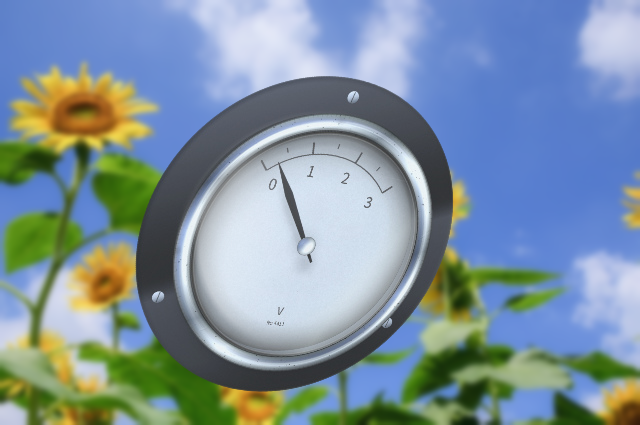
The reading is 0.25 V
